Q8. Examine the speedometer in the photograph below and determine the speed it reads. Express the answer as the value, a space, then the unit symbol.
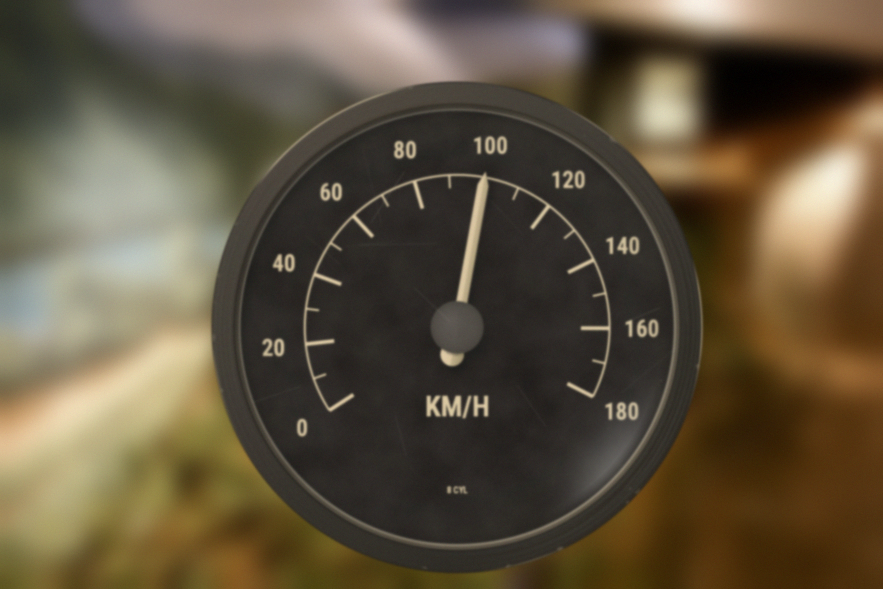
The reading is 100 km/h
